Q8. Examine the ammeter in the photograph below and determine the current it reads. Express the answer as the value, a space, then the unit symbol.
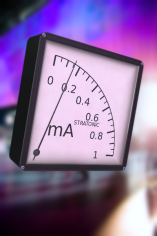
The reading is 0.15 mA
